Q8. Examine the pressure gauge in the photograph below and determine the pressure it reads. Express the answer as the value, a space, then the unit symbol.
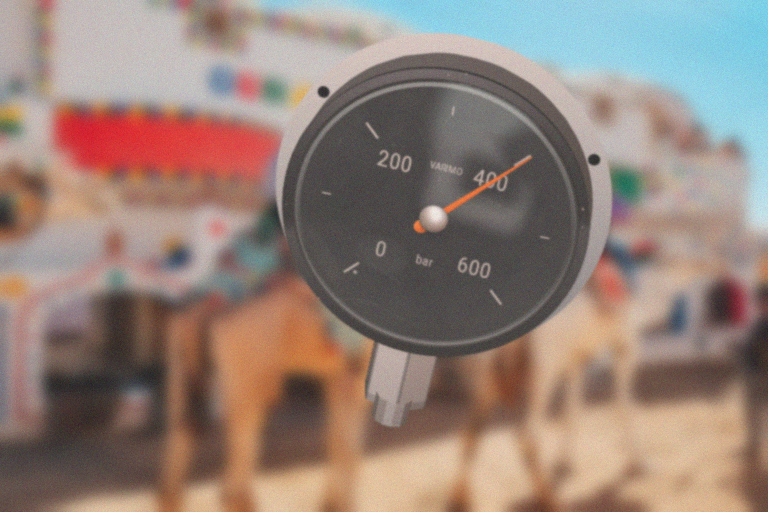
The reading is 400 bar
